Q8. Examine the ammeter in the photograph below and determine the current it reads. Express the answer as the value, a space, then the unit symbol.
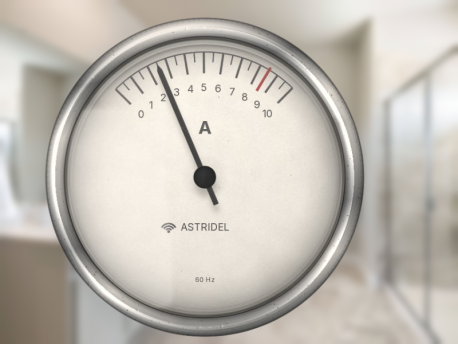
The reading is 2.5 A
